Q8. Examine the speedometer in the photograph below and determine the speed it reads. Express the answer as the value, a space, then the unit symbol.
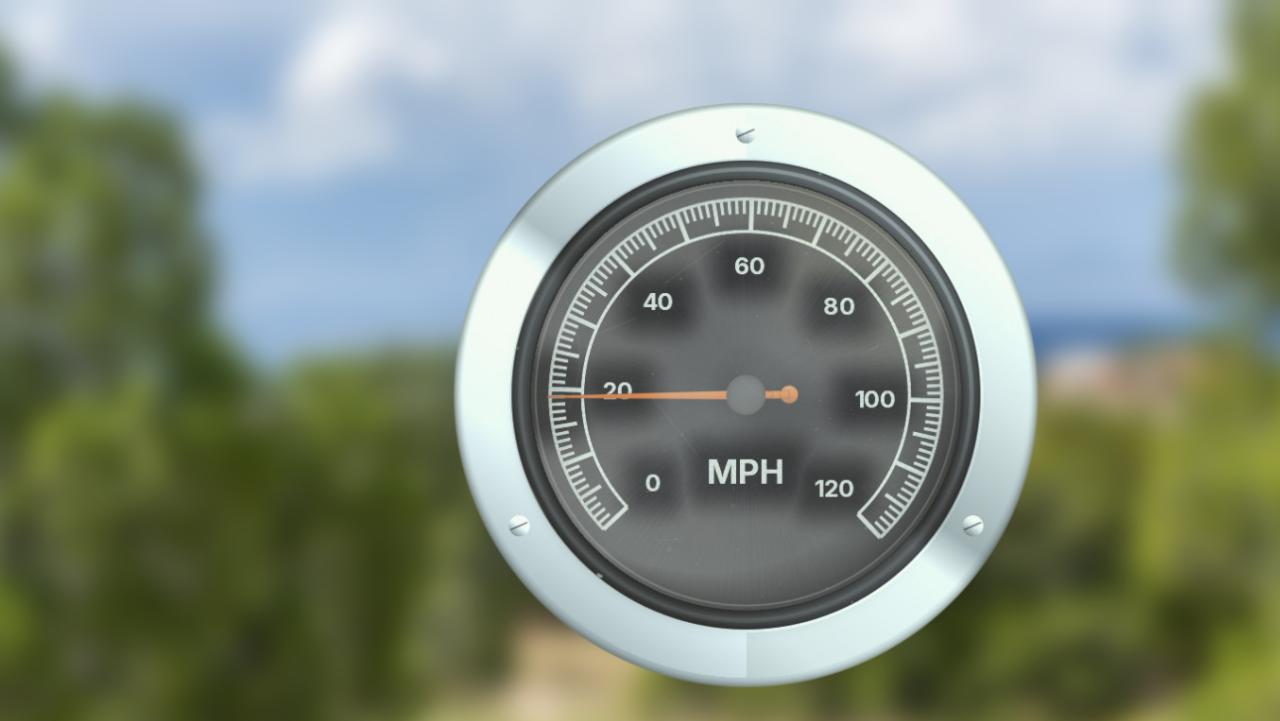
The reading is 19 mph
